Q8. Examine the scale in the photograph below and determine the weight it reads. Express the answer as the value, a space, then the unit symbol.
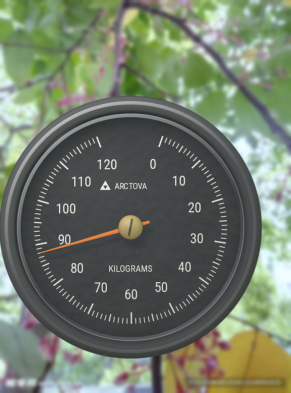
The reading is 88 kg
